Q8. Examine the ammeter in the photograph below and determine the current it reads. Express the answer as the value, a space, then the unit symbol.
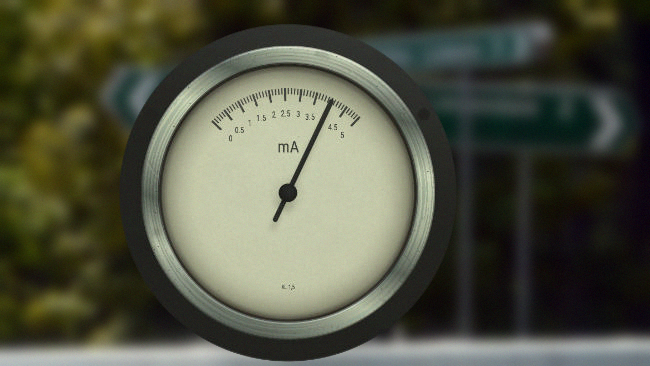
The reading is 4 mA
